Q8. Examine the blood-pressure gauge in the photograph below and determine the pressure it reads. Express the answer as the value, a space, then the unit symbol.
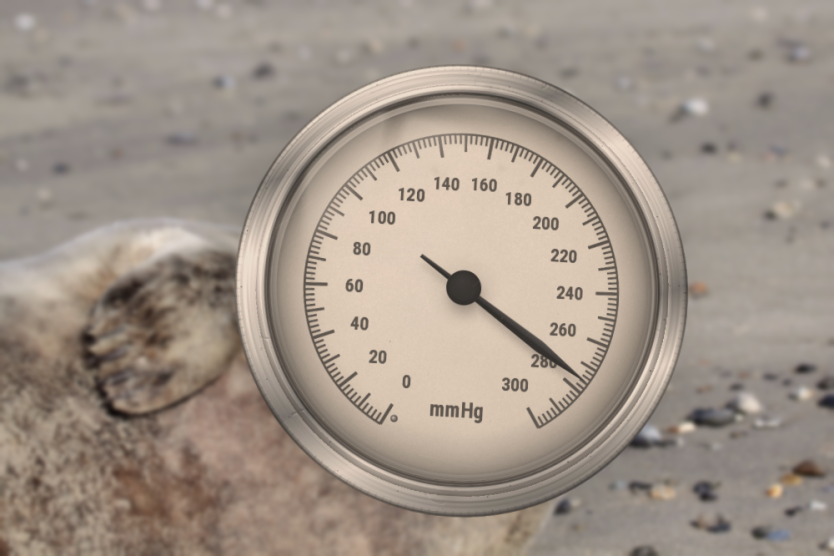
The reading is 276 mmHg
